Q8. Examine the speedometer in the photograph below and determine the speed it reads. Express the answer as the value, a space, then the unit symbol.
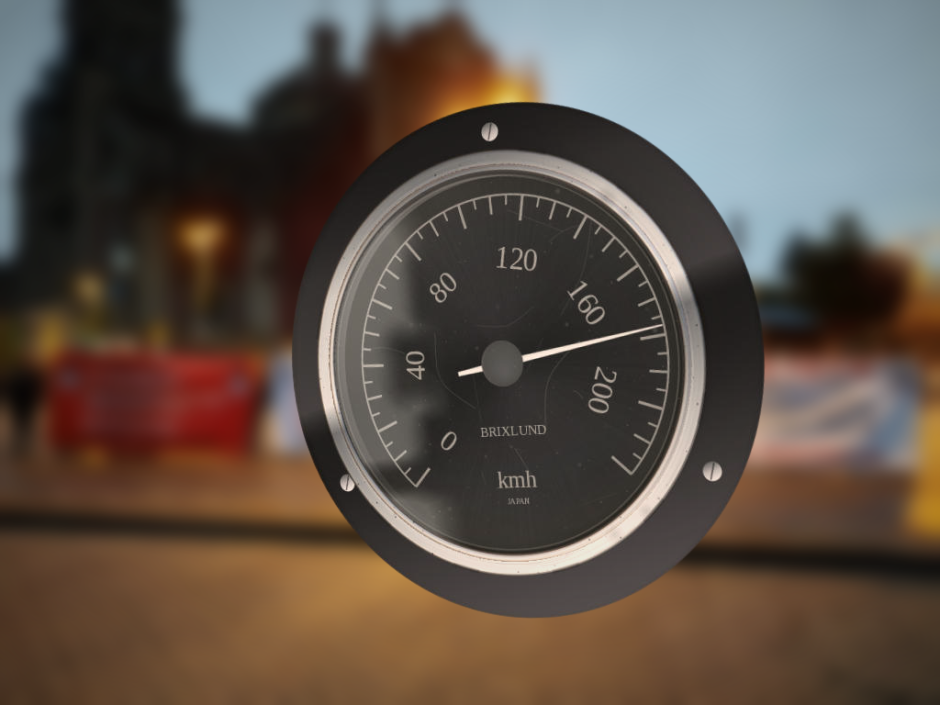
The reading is 177.5 km/h
